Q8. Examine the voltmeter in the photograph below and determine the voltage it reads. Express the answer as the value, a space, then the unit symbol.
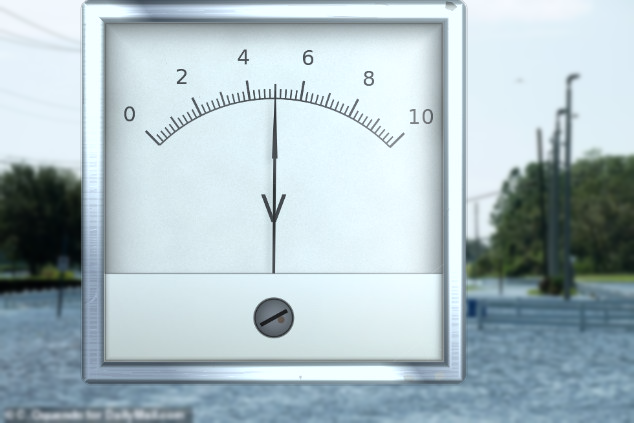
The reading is 5 V
